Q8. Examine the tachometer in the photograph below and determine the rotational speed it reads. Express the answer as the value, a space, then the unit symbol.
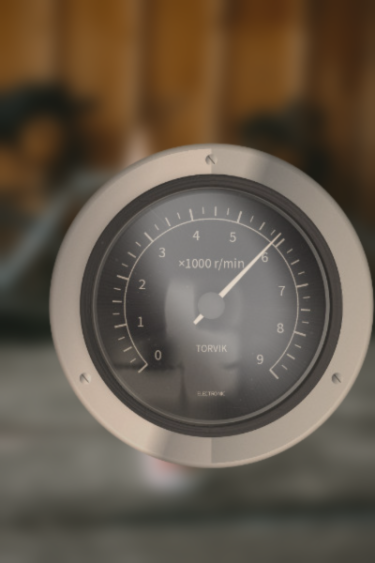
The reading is 5875 rpm
